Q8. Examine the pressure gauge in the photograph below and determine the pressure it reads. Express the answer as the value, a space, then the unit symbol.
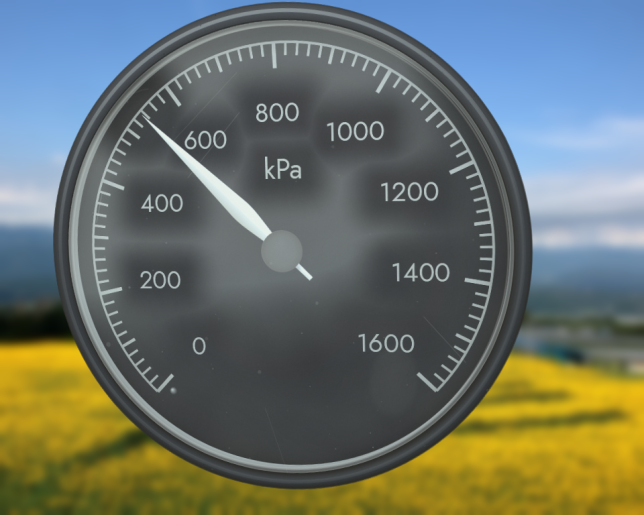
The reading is 540 kPa
